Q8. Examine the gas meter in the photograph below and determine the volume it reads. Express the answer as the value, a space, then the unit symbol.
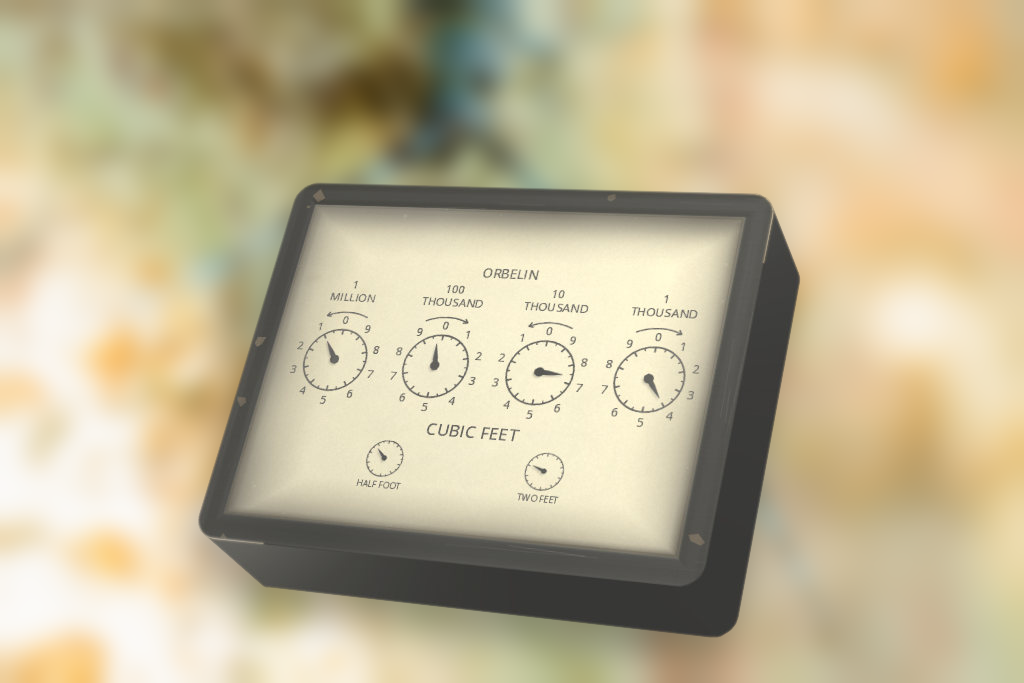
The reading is 97400 ft³
